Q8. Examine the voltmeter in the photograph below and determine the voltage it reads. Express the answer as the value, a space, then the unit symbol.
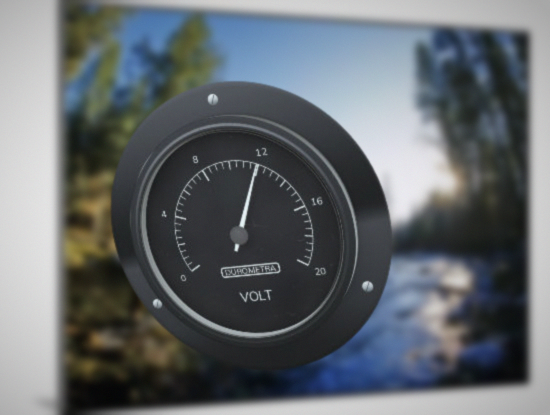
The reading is 12 V
